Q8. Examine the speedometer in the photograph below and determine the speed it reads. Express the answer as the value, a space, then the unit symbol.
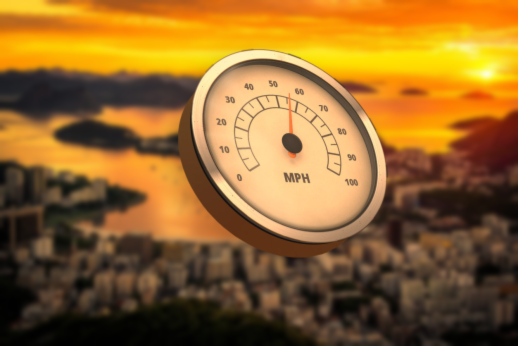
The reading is 55 mph
